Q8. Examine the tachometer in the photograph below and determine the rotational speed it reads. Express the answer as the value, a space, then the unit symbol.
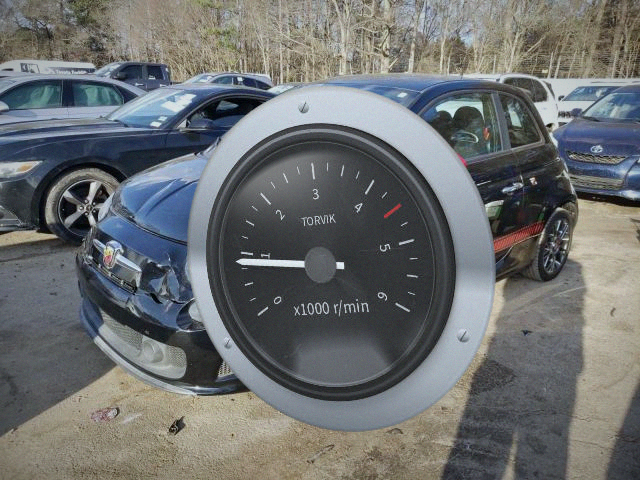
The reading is 875 rpm
